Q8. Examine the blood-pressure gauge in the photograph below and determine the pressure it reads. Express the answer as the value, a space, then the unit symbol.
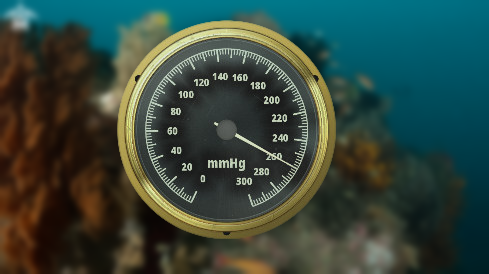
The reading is 260 mmHg
